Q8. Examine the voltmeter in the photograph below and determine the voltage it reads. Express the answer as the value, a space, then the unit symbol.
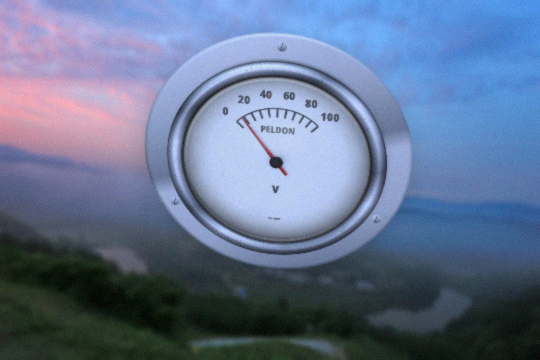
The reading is 10 V
